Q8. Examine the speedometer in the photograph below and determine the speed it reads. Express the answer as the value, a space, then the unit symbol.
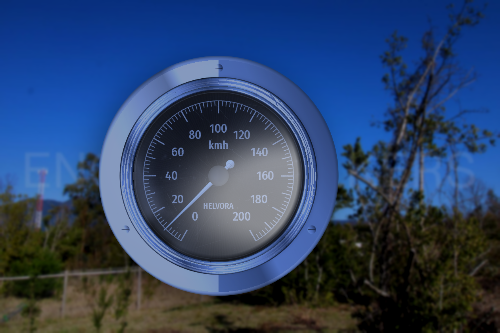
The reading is 10 km/h
